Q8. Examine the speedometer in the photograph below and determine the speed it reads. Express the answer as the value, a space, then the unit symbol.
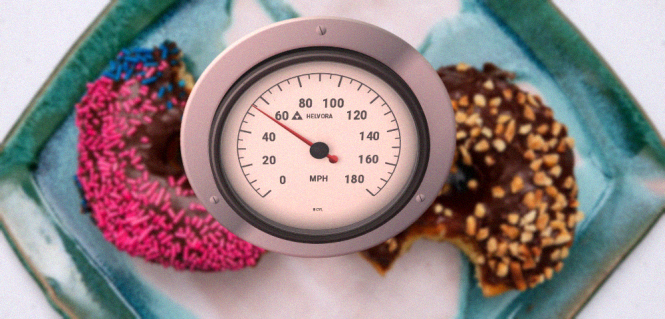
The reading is 55 mph
